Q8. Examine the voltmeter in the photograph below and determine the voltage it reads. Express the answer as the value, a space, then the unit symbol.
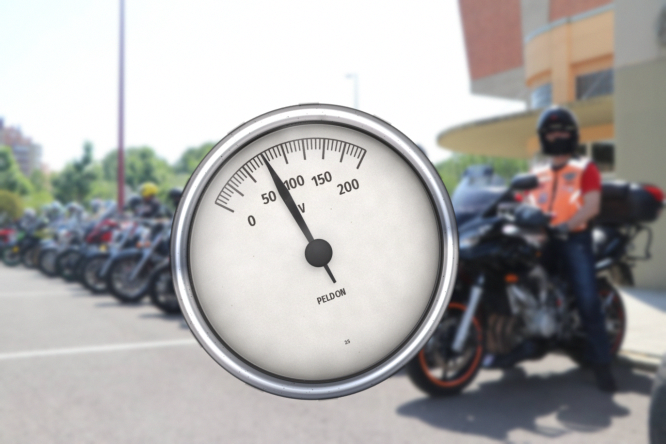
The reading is 75 V
